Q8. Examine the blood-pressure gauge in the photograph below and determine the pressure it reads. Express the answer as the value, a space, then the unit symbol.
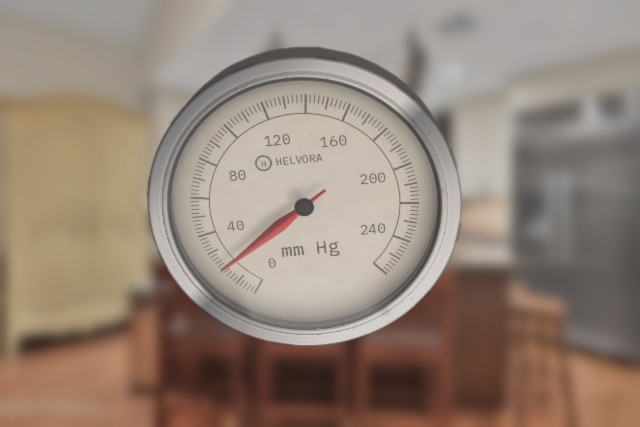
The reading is 20 mmHg
